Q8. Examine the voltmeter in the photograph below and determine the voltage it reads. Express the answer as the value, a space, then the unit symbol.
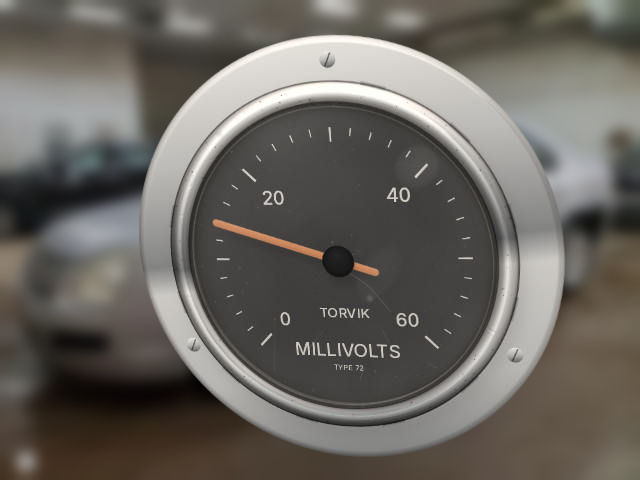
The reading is 14 mV
